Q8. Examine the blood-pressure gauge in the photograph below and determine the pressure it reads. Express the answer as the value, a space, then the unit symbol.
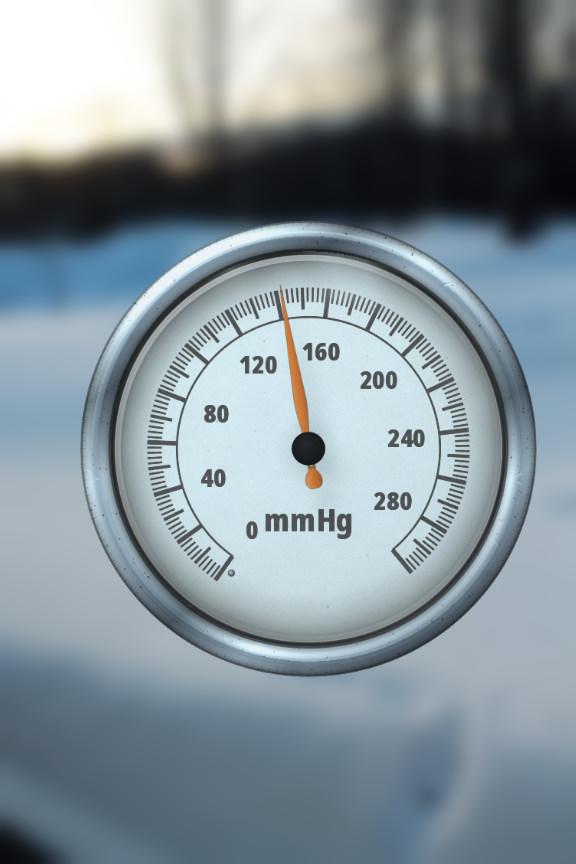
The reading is 142 mmHg
